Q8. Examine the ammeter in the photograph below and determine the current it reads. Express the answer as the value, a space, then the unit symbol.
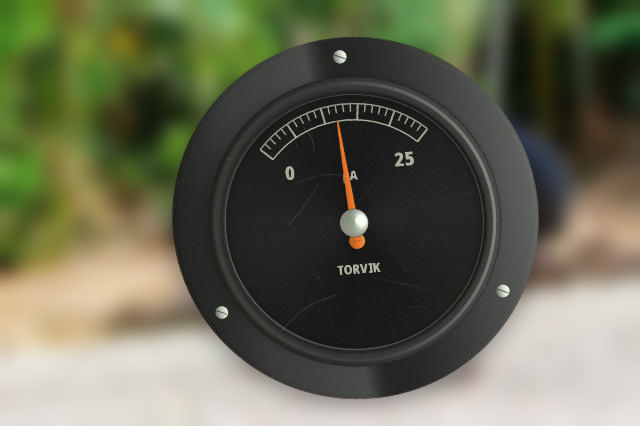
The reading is 12 µA
